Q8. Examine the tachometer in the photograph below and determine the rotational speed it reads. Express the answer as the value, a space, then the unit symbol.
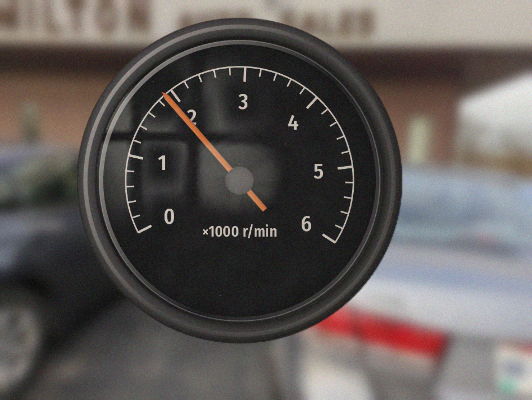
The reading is 1900 rpm
